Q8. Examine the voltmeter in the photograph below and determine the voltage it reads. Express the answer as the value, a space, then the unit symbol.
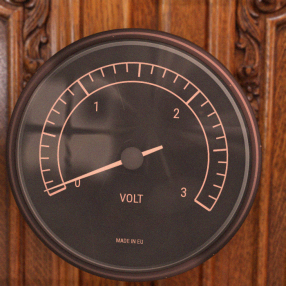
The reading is 0.05 V
